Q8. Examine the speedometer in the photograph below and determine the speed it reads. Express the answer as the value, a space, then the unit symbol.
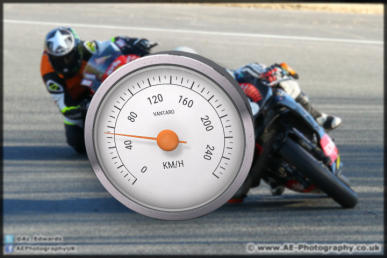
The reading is 55 km/h
